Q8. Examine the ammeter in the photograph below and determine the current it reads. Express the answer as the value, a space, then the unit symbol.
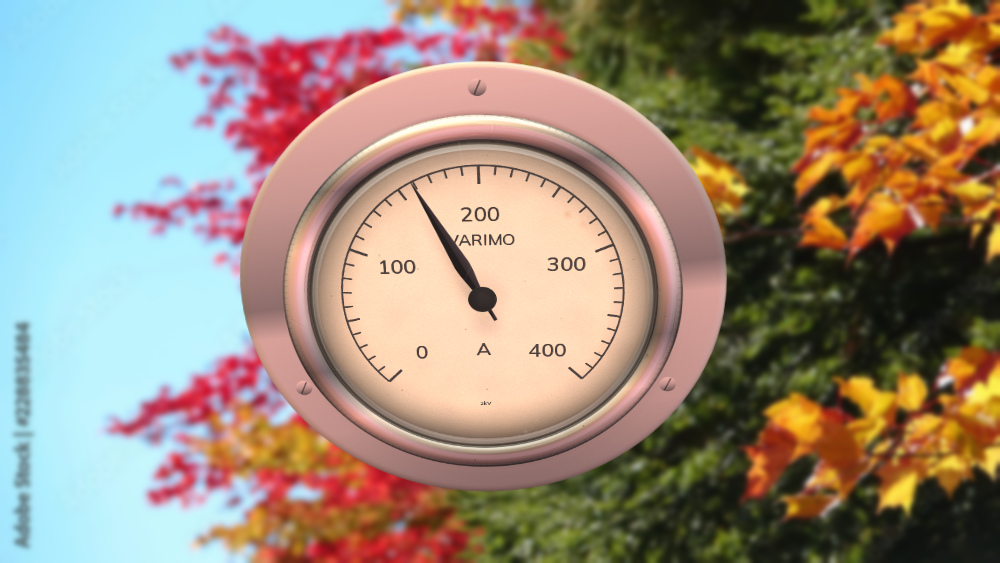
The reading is 160 A
